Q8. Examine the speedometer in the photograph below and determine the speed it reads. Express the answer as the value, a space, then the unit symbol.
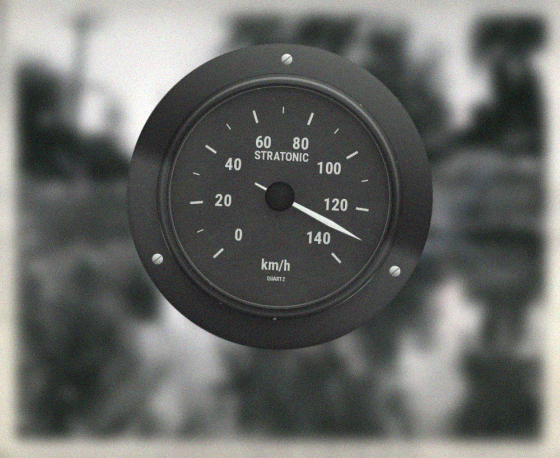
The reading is 130 km/h
